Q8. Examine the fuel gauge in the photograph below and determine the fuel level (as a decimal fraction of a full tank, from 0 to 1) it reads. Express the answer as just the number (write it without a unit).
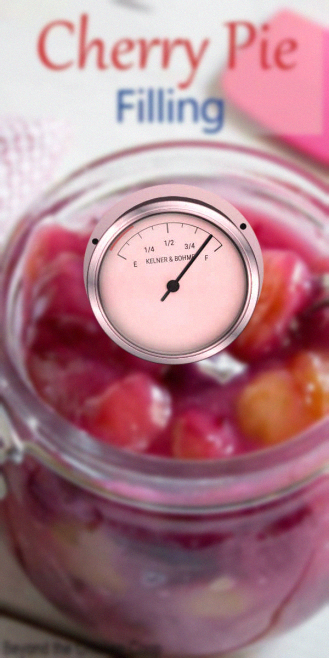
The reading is 0.875
